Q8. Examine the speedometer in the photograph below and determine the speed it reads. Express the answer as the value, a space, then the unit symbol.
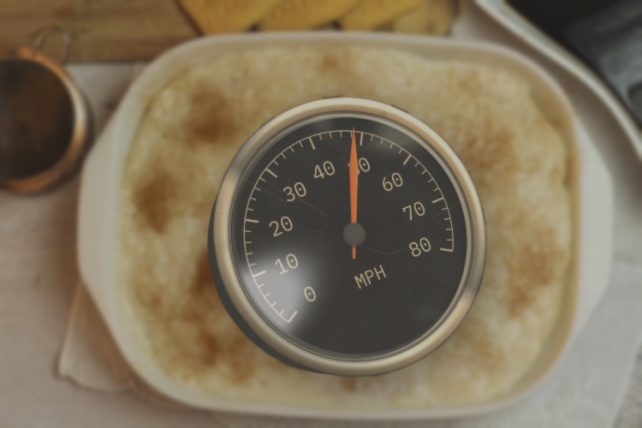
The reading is 48 mph
